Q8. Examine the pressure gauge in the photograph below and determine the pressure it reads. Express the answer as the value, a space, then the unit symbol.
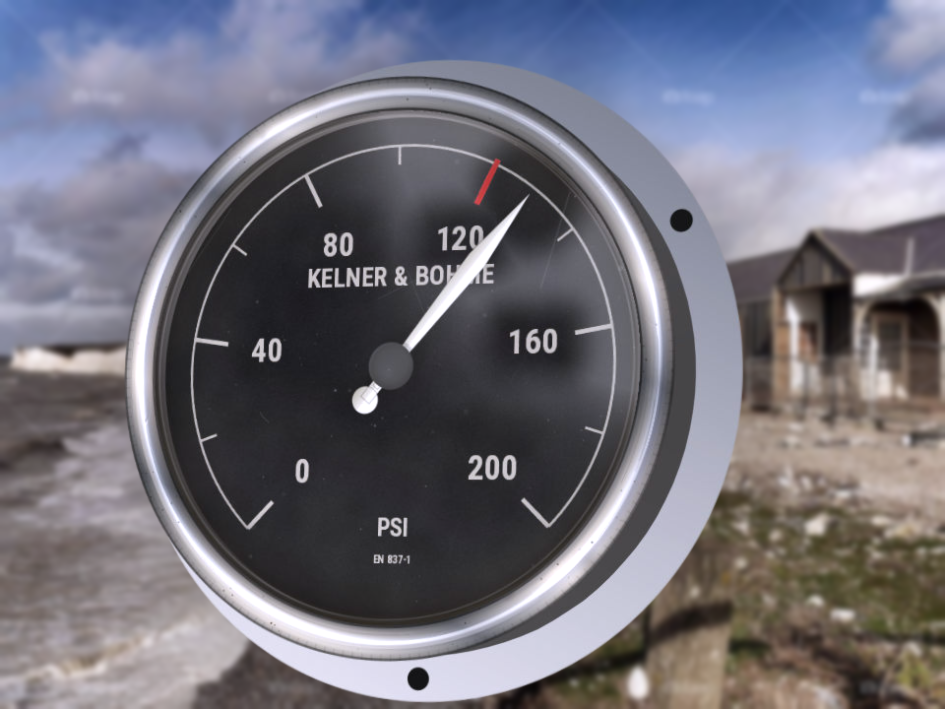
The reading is 130 psi
